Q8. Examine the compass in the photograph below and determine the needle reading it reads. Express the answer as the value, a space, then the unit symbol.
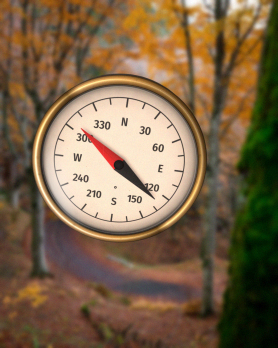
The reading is 307.5 °
